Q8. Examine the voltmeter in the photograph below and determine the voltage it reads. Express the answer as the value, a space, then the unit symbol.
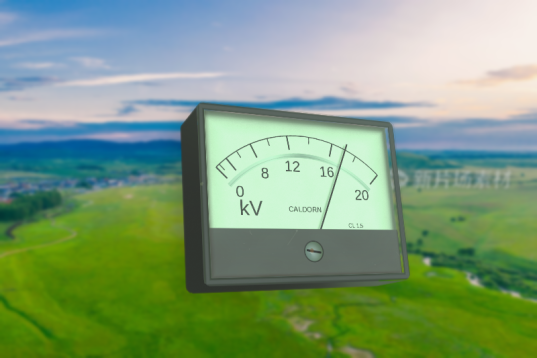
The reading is 17 kV
